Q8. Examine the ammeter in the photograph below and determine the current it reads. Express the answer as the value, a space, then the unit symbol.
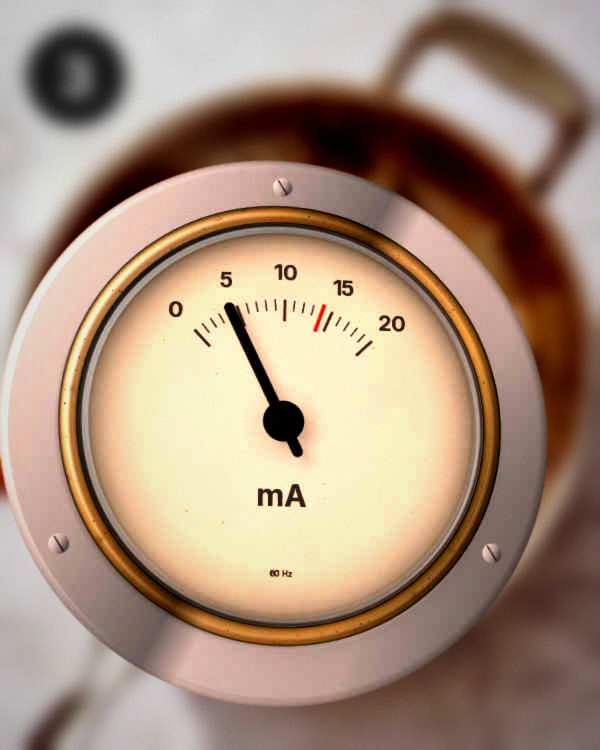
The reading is 4 mA
